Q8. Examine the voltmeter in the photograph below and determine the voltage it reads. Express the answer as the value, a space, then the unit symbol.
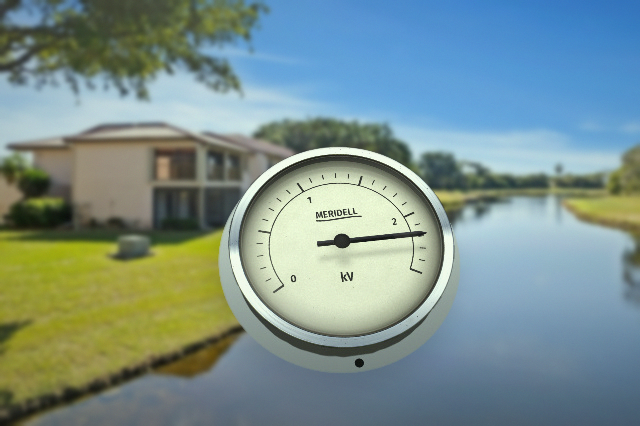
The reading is 2.2 kV
